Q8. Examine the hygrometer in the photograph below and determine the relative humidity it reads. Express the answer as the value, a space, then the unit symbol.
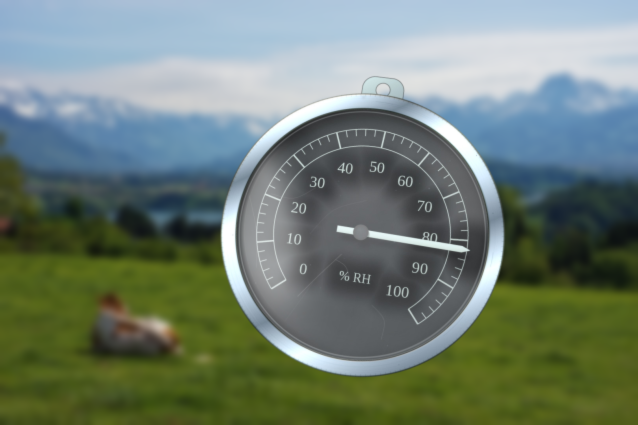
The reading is 82 %
